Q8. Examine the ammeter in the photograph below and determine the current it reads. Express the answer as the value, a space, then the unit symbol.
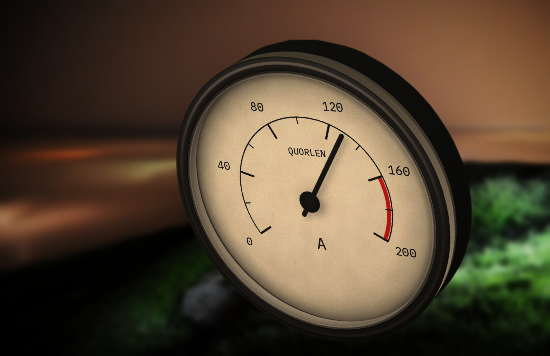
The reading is 130 A
